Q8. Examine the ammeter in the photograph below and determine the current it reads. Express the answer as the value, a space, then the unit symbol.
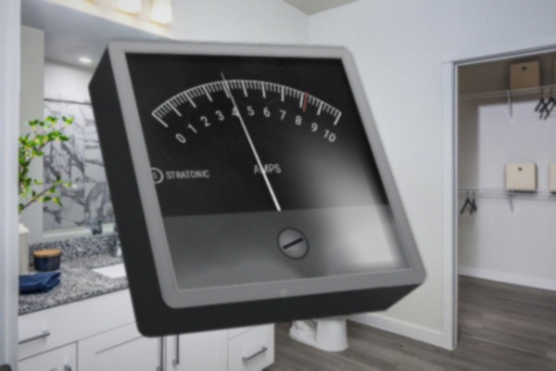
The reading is 4 A
